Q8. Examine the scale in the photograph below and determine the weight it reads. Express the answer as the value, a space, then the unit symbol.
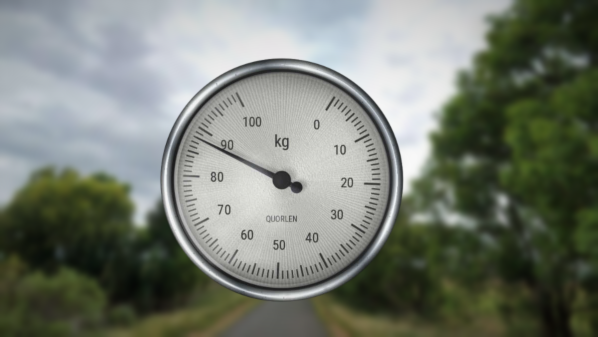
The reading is 88 kg
